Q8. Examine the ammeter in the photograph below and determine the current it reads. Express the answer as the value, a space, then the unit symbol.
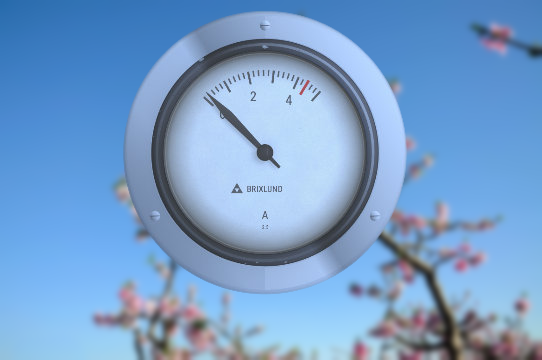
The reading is 0.2 A
